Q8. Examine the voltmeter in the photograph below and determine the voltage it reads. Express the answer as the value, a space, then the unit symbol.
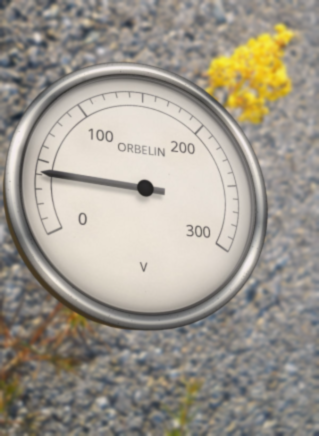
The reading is 40 V
